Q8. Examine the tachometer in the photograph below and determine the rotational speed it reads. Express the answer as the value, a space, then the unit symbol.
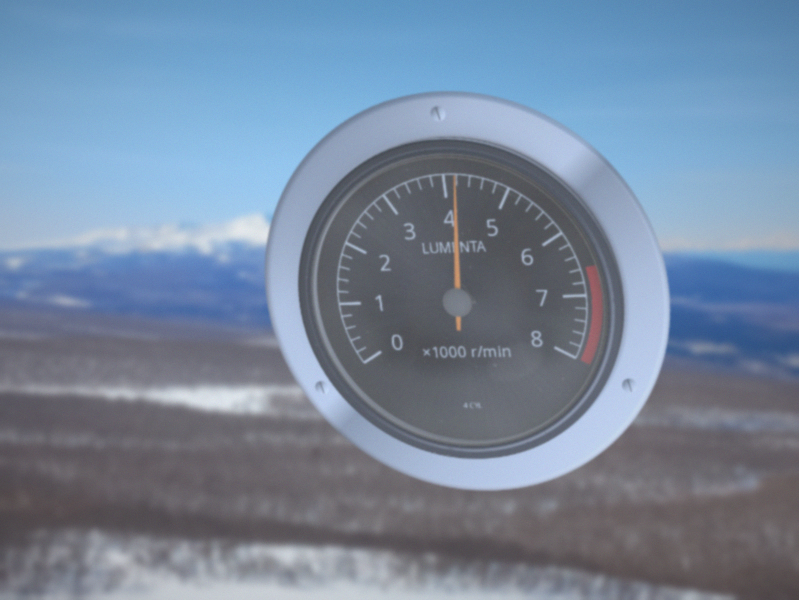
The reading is 4200 rpm
